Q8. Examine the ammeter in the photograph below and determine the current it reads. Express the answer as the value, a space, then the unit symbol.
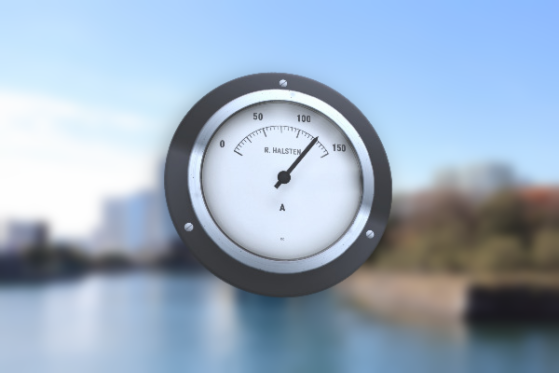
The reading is 125 A
